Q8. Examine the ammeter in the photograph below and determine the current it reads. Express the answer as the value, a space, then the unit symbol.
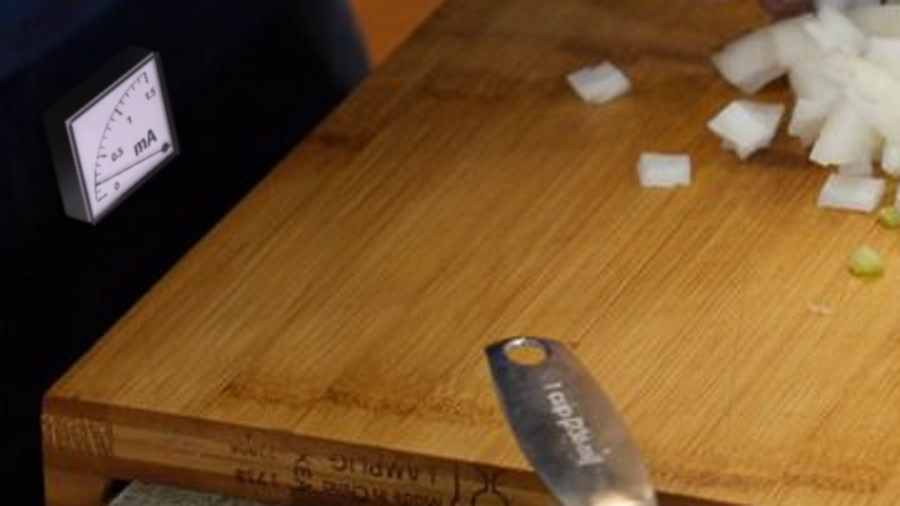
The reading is 0.2 mA
